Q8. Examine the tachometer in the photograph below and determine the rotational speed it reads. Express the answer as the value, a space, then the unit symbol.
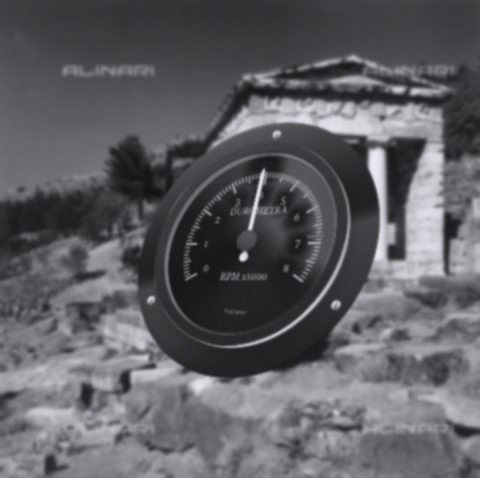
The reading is 4000 rpm
